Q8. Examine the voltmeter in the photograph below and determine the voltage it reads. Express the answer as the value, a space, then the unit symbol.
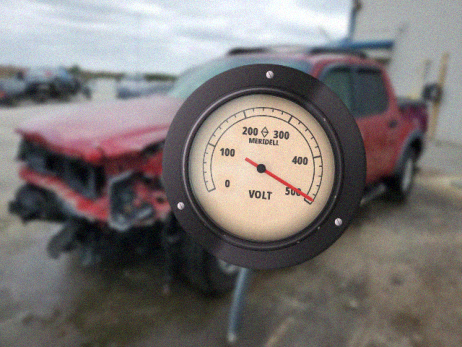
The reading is 490 V
